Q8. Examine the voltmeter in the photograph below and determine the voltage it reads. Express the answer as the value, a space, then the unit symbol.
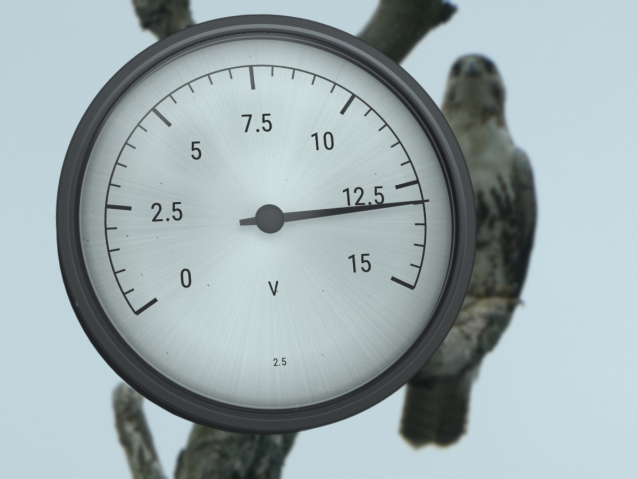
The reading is 13 V
